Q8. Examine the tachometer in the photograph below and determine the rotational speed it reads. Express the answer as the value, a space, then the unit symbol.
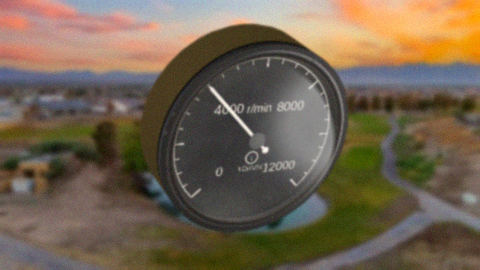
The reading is 4000 rpm
